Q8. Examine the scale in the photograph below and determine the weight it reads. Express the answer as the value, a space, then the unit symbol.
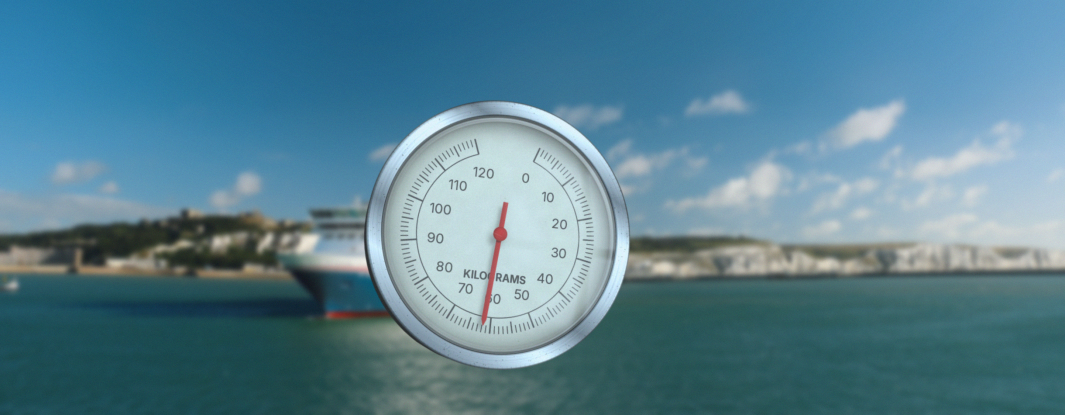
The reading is 62 kg
